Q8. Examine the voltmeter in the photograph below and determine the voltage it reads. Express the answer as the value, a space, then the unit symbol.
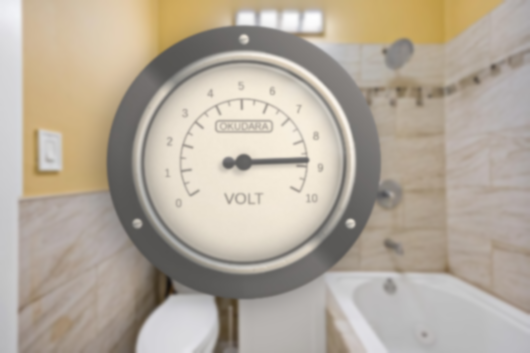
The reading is 8.75 V
